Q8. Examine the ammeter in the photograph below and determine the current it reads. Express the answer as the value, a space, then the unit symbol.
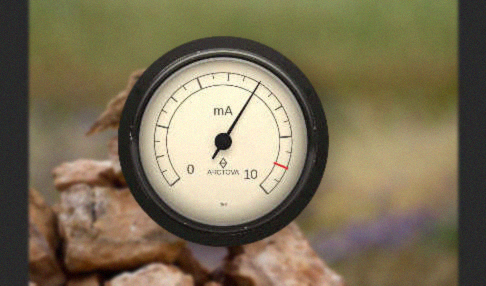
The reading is 6 mA
